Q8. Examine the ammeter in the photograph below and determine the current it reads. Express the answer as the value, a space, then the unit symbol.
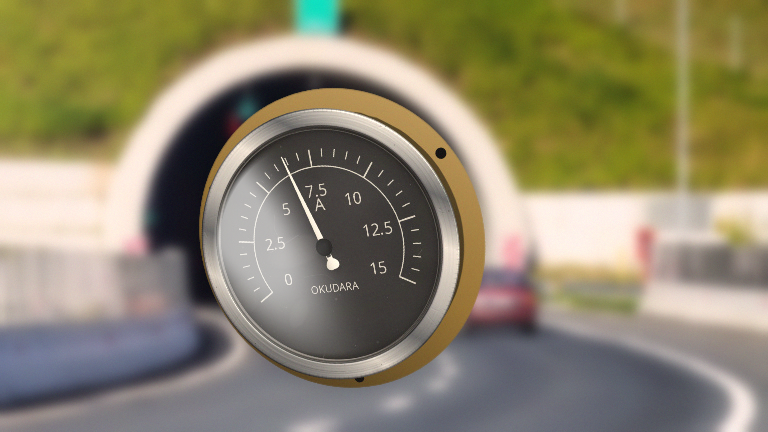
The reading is 6.5 A
